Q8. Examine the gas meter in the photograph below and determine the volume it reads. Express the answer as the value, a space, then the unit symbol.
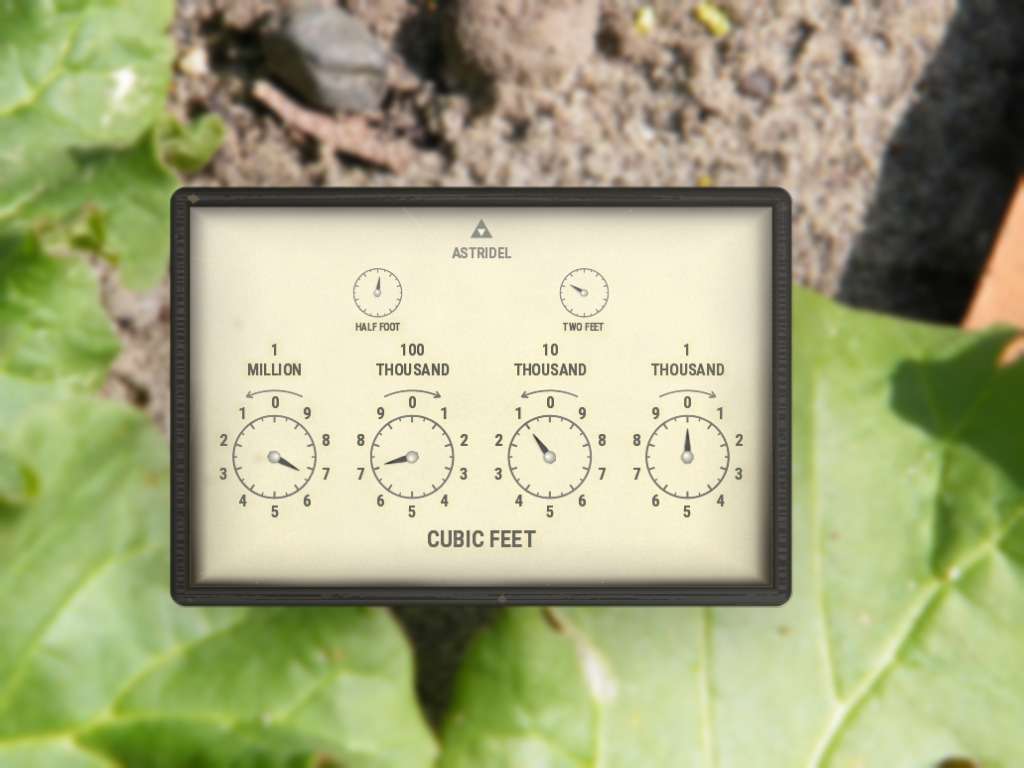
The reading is 671000 ft³
